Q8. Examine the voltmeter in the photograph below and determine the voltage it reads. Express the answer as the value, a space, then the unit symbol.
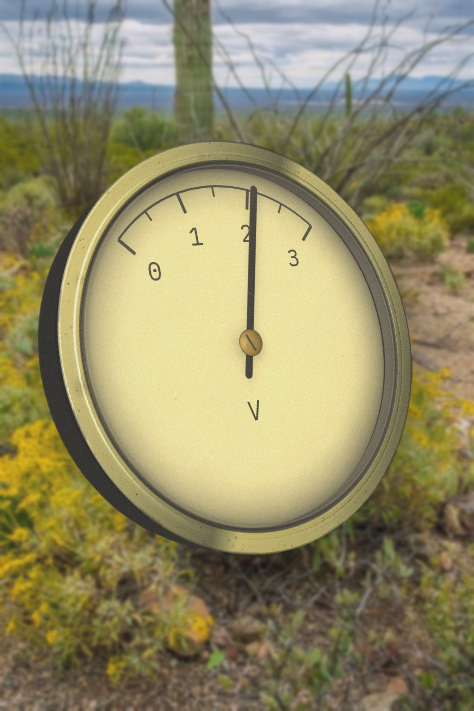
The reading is 2 V
